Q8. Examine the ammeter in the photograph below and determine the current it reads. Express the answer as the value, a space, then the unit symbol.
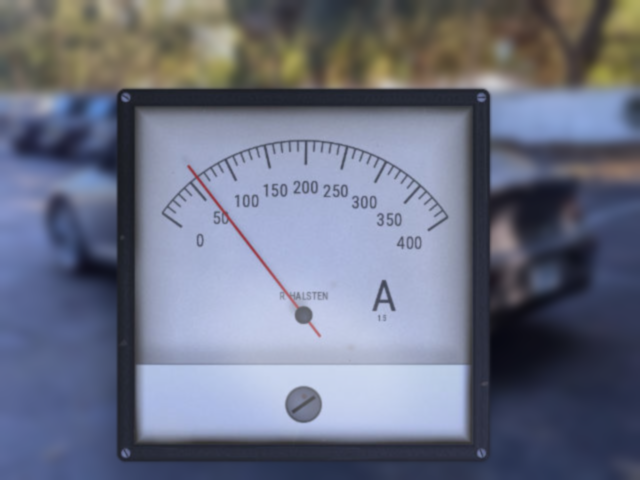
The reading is 60 A
